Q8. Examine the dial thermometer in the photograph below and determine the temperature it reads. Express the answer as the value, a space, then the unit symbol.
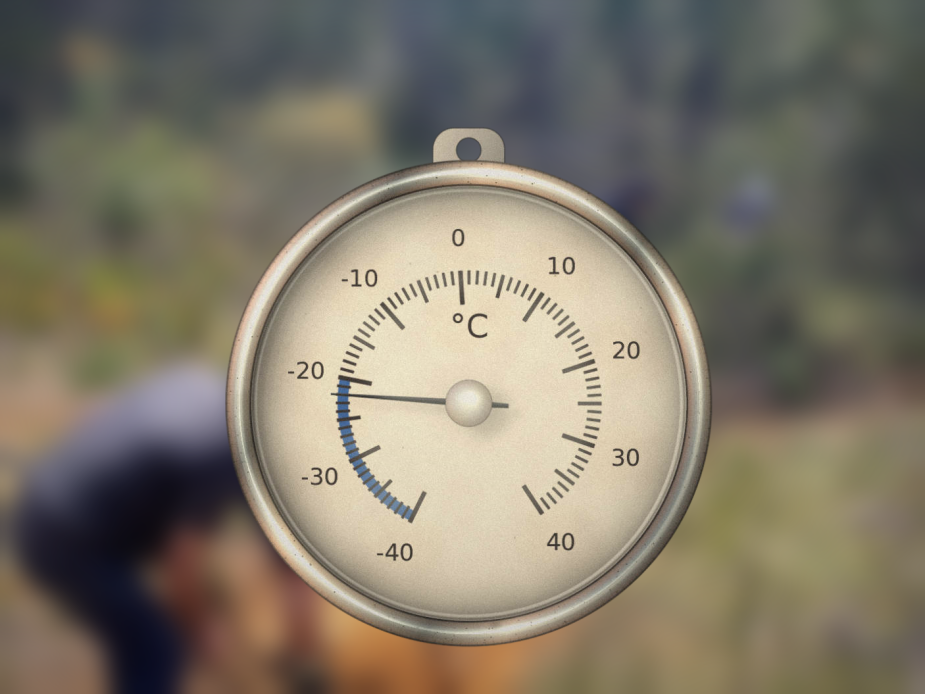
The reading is -22 °C
